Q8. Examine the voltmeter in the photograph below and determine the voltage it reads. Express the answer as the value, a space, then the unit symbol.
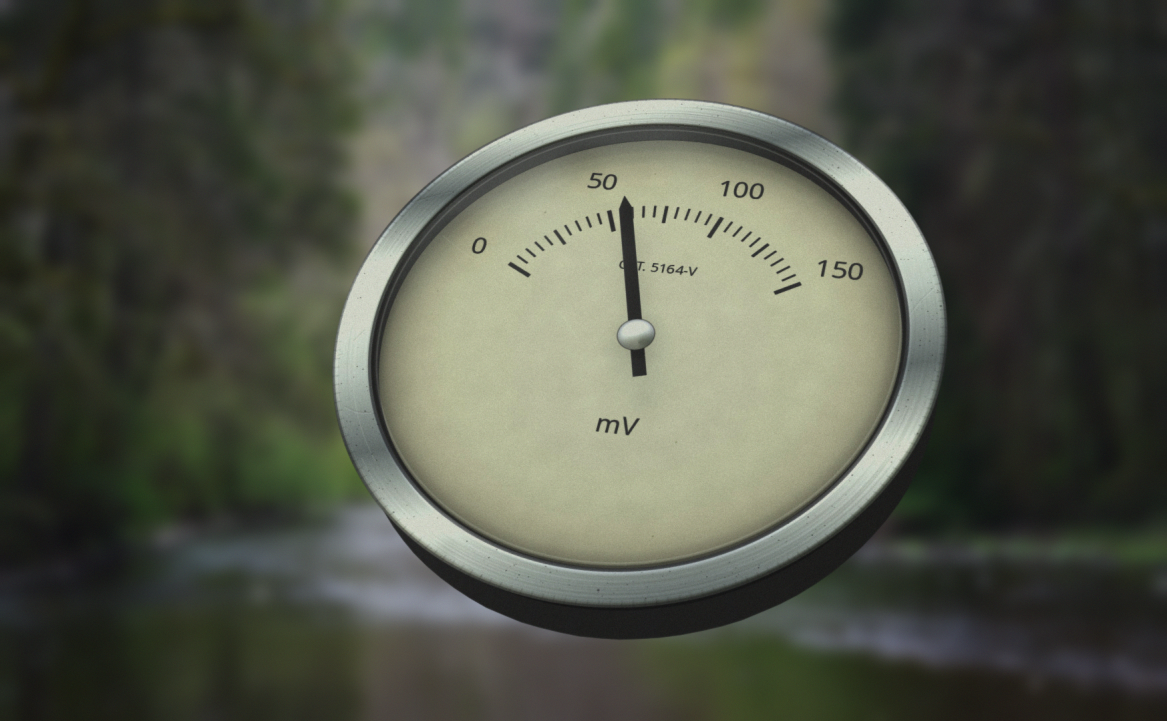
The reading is 57.5 mV
